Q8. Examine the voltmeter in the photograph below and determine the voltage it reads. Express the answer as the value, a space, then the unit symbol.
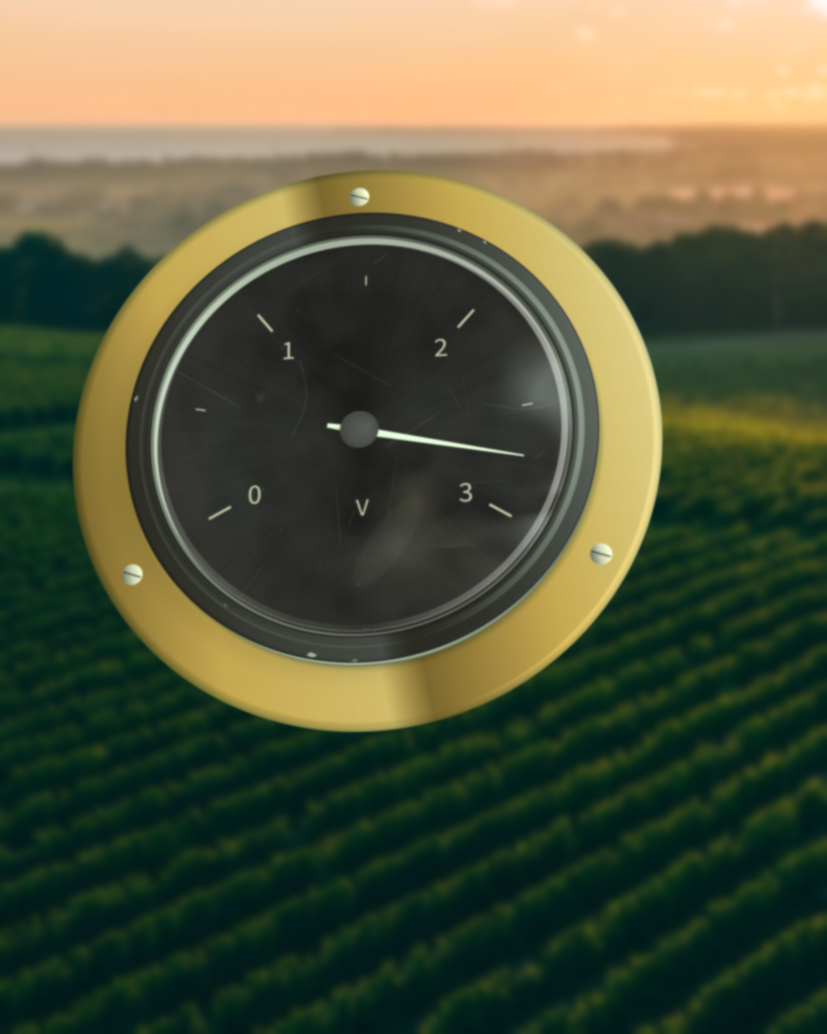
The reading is 2.75 V
